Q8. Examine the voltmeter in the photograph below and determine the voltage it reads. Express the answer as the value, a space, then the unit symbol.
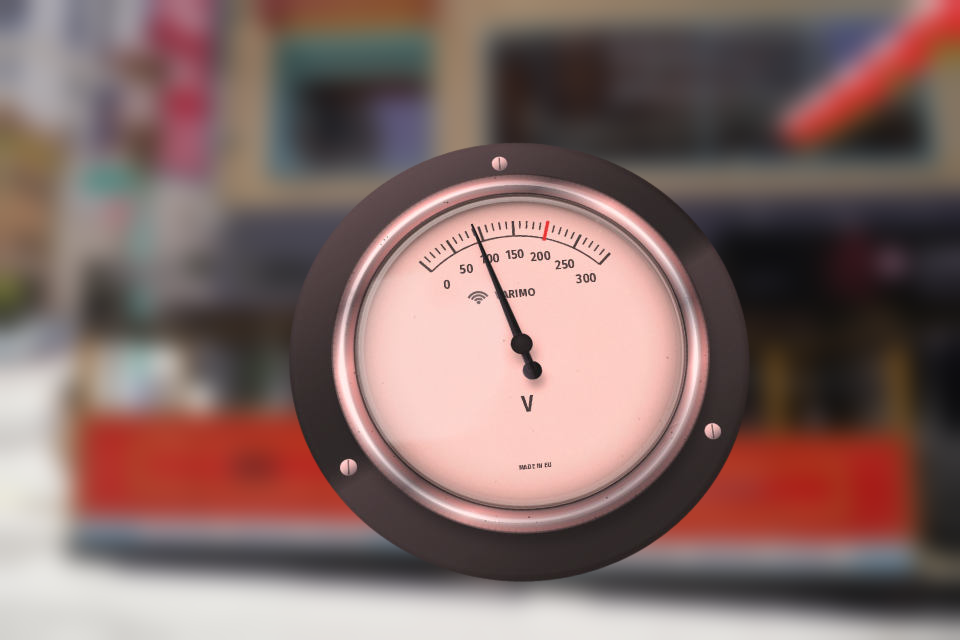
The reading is 90 V
